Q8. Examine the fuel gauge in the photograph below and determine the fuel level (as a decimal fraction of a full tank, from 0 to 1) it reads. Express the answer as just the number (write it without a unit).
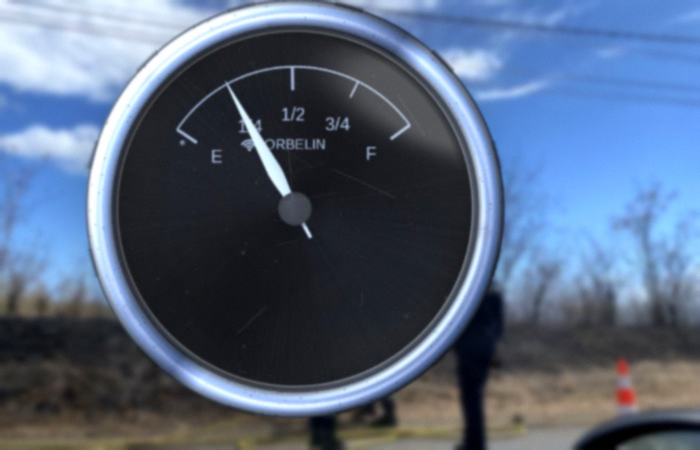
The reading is 0.25
